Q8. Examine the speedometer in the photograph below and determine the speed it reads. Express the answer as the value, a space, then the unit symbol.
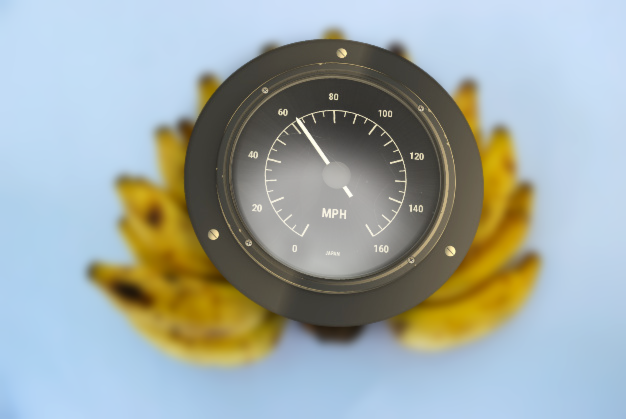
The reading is 62.5 mph
